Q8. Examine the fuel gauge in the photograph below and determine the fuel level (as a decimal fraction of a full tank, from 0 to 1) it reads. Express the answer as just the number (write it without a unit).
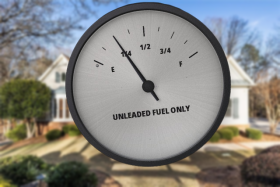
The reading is 0.25
